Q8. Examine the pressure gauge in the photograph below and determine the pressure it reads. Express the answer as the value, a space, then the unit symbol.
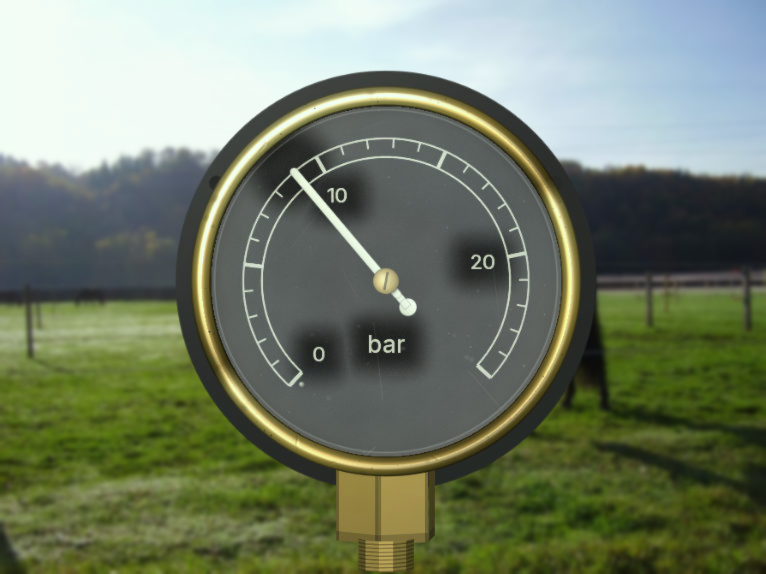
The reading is 9 bar
